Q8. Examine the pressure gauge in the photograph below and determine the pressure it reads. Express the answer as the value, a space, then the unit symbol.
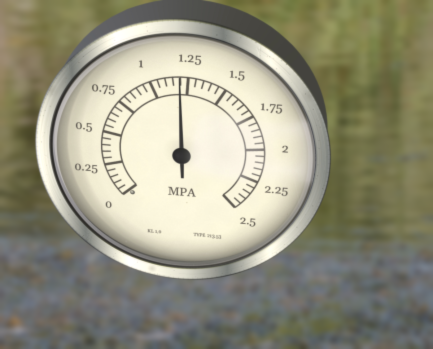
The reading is 1.2 MPa
